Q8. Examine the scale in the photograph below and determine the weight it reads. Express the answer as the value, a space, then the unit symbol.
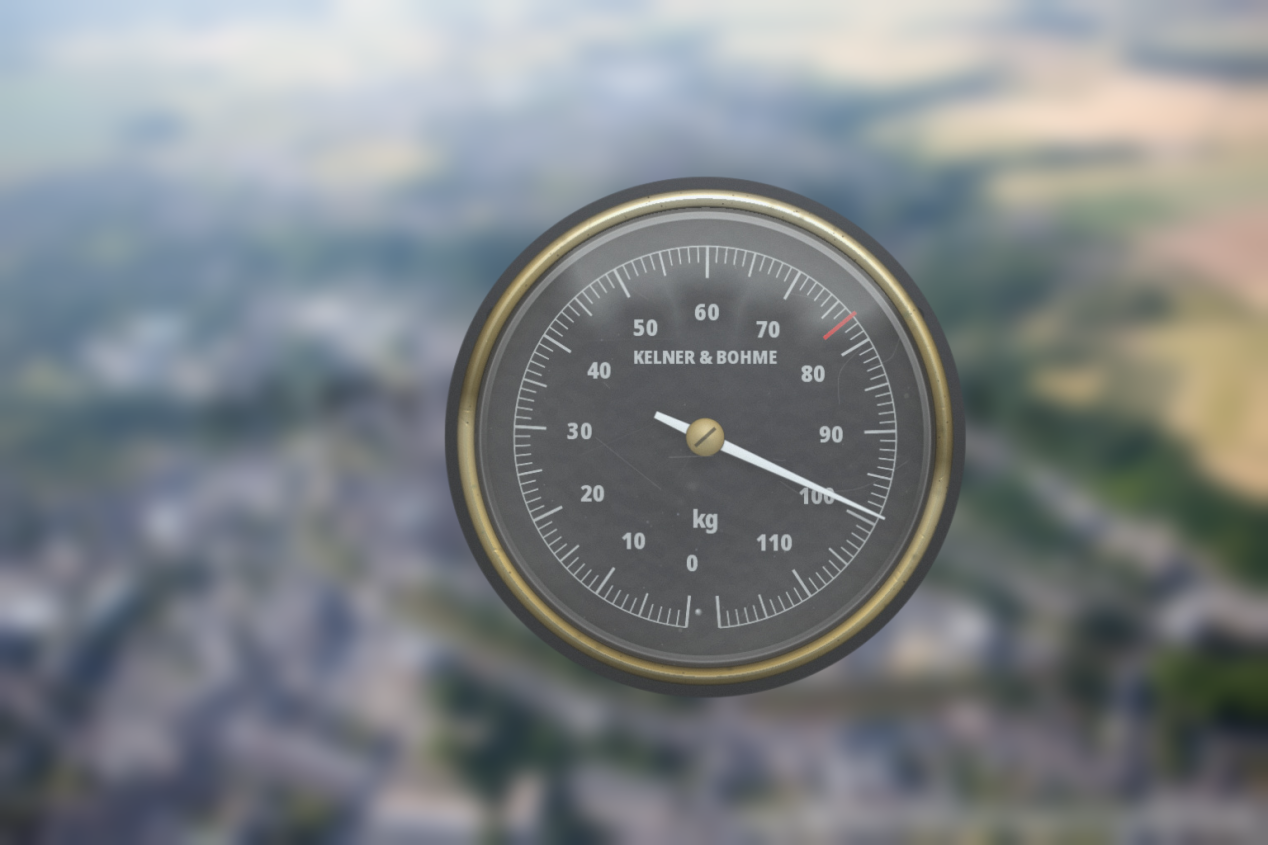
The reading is 99 kg
